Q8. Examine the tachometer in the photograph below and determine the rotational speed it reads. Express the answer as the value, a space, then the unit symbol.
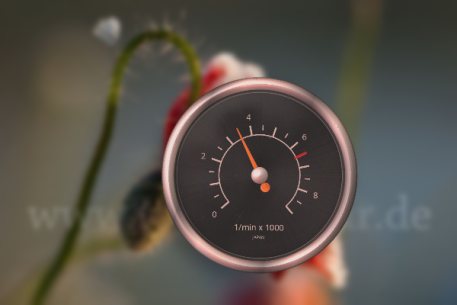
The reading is 3500 rpm
